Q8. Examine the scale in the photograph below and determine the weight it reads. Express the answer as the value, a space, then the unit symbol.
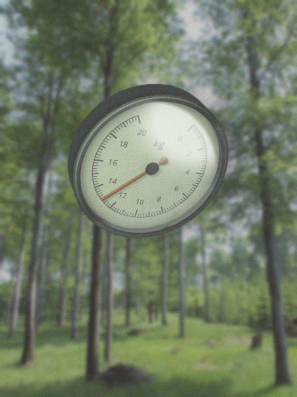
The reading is 13 kg
